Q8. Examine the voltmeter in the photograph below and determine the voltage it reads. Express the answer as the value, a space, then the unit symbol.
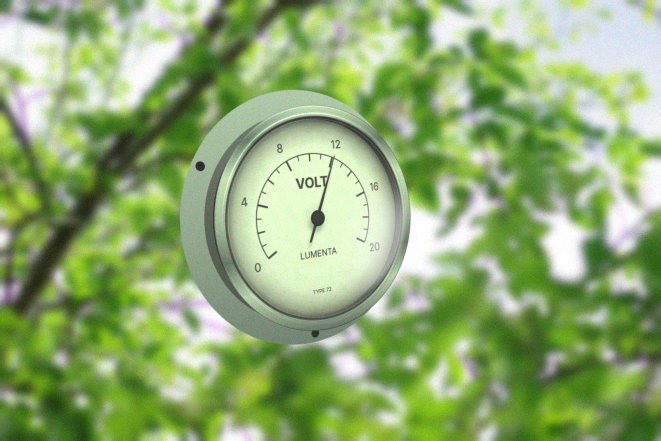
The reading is 12 V
